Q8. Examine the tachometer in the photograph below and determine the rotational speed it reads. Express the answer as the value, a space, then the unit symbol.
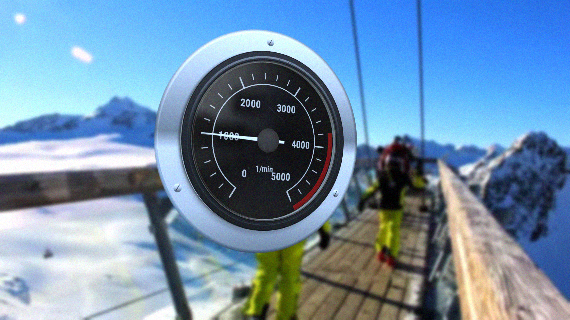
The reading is 1000 rpm
